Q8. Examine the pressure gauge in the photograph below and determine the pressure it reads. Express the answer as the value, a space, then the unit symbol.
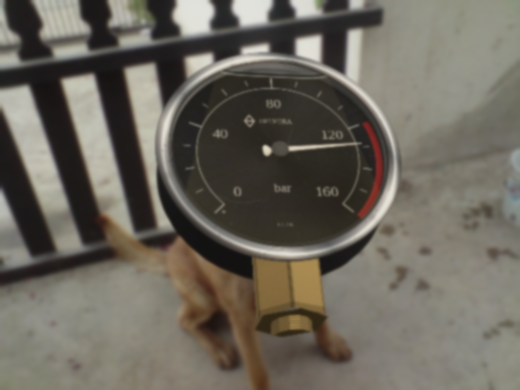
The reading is 130 bar
